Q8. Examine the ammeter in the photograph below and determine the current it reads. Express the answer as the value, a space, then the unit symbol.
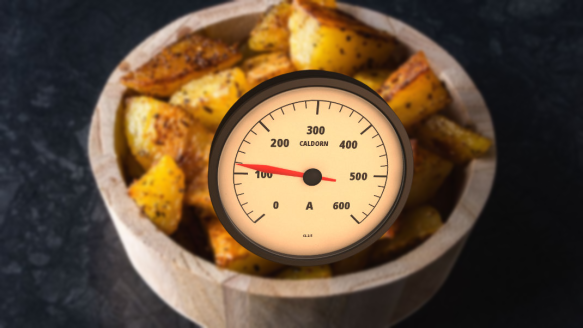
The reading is 120 A
